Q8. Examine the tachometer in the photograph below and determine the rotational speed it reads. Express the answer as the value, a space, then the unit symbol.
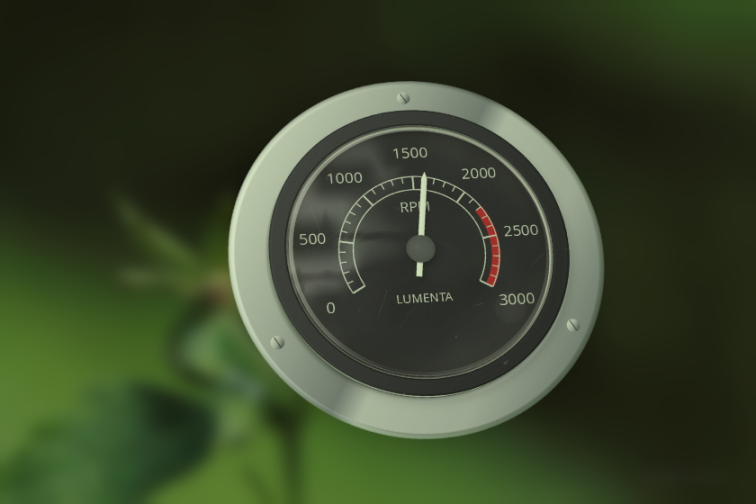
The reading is 1600 rpm
